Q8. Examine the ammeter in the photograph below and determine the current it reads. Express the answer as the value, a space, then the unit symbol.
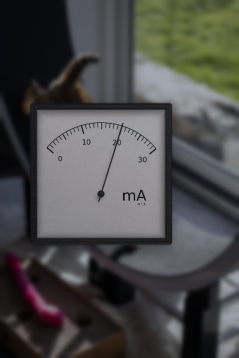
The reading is 20 mA
